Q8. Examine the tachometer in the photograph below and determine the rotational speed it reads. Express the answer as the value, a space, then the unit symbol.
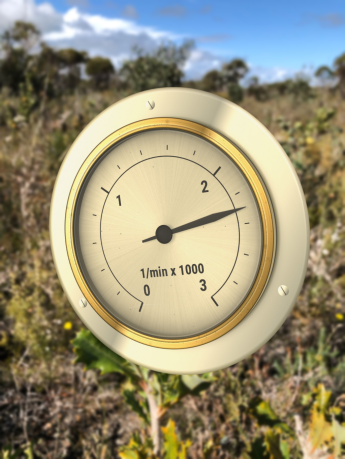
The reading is 2300 rpm
